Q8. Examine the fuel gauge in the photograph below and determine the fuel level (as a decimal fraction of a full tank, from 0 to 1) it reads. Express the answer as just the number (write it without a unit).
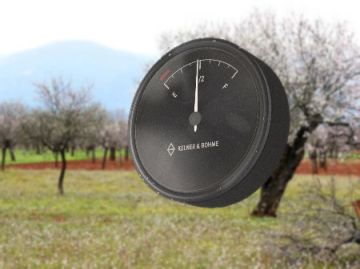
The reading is 0.5
